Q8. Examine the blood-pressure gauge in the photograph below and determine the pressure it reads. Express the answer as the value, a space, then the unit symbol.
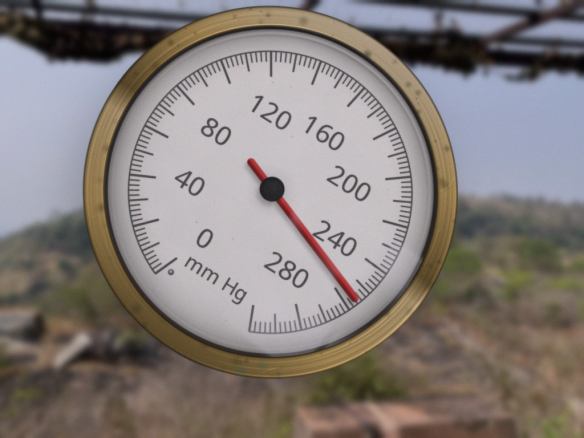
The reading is 256 mmHg
